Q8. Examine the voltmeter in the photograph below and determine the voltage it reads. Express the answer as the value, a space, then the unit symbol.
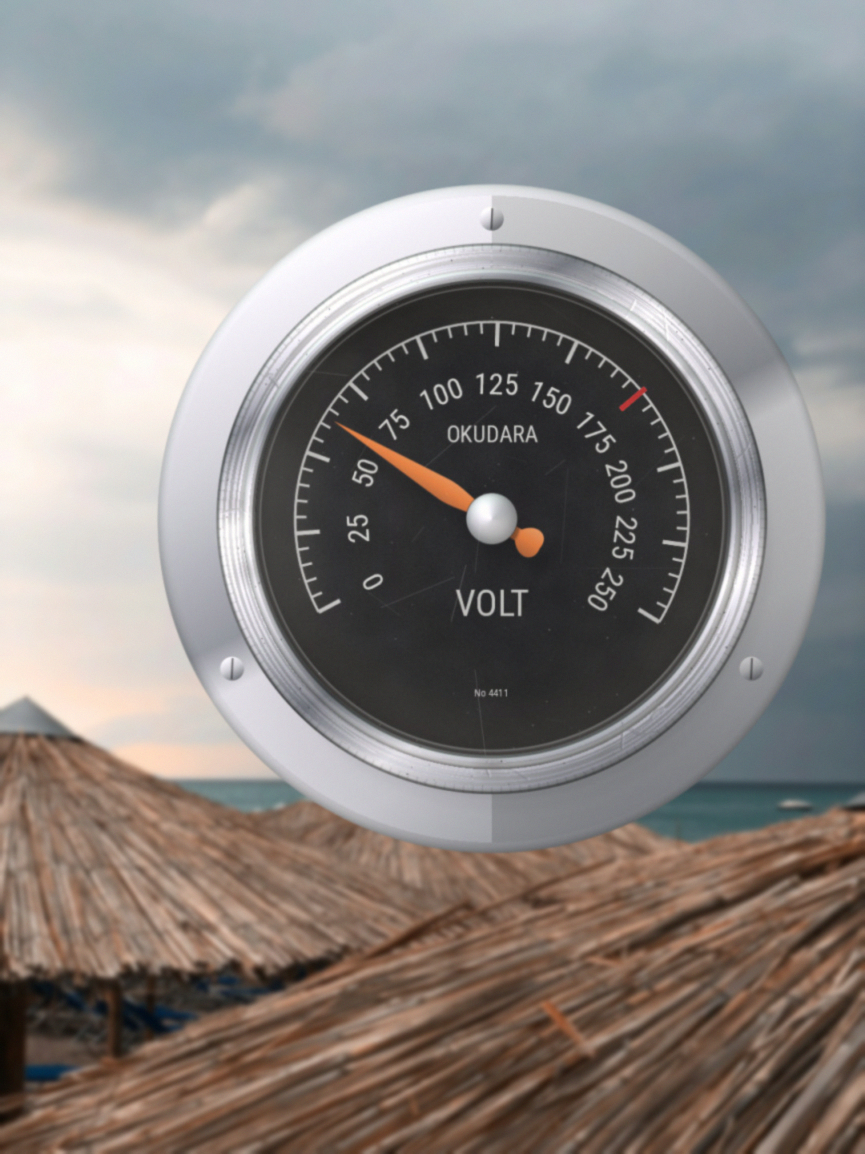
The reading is 62.5 V
